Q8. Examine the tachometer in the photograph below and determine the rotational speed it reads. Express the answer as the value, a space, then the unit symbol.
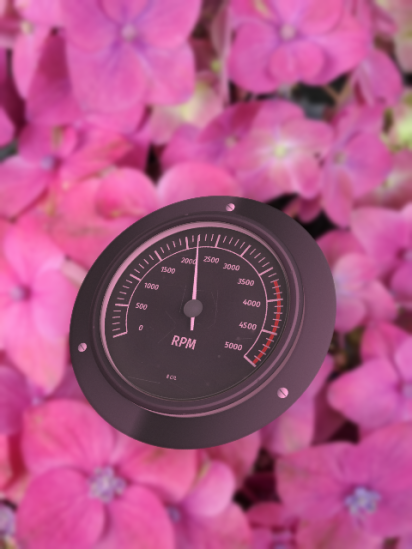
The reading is 2200 rpm
